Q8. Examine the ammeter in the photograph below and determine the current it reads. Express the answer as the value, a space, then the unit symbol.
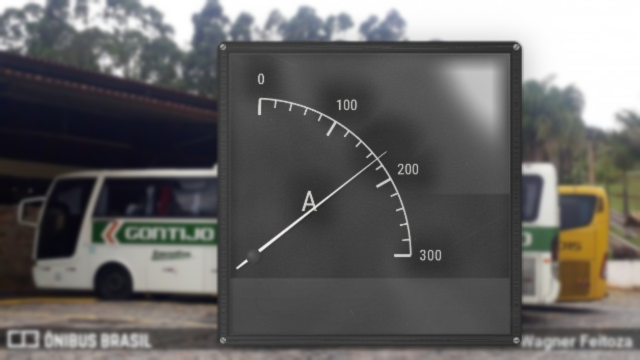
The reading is 170 A
